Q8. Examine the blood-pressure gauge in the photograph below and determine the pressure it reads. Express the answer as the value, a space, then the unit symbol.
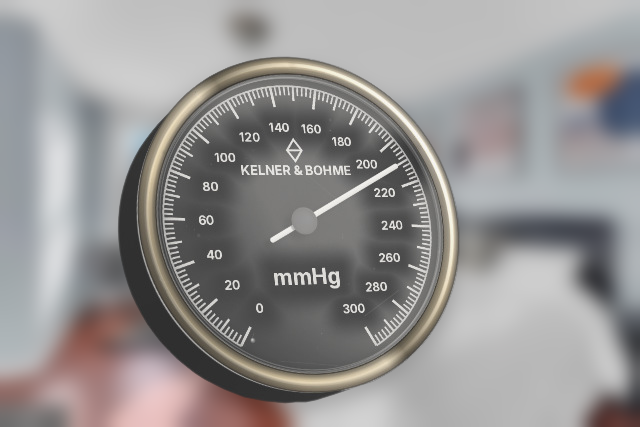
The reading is 210 mmHg
